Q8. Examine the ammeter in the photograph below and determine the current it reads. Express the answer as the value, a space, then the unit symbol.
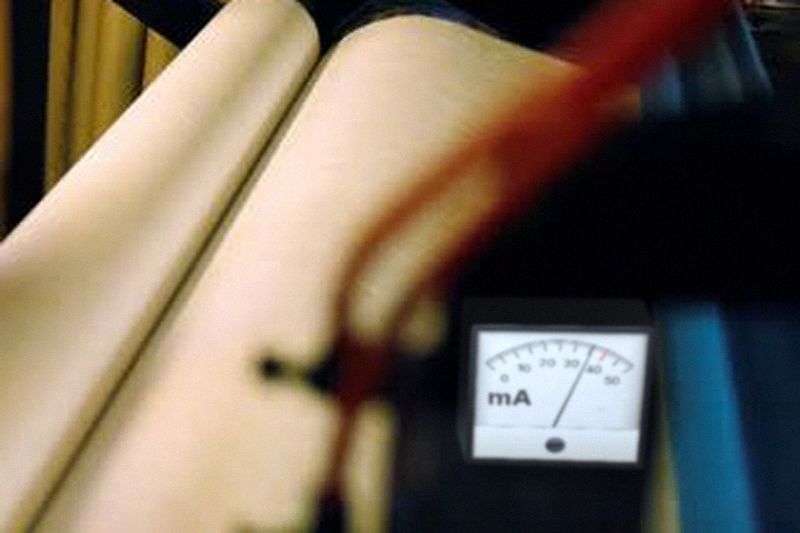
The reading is 35 mA
